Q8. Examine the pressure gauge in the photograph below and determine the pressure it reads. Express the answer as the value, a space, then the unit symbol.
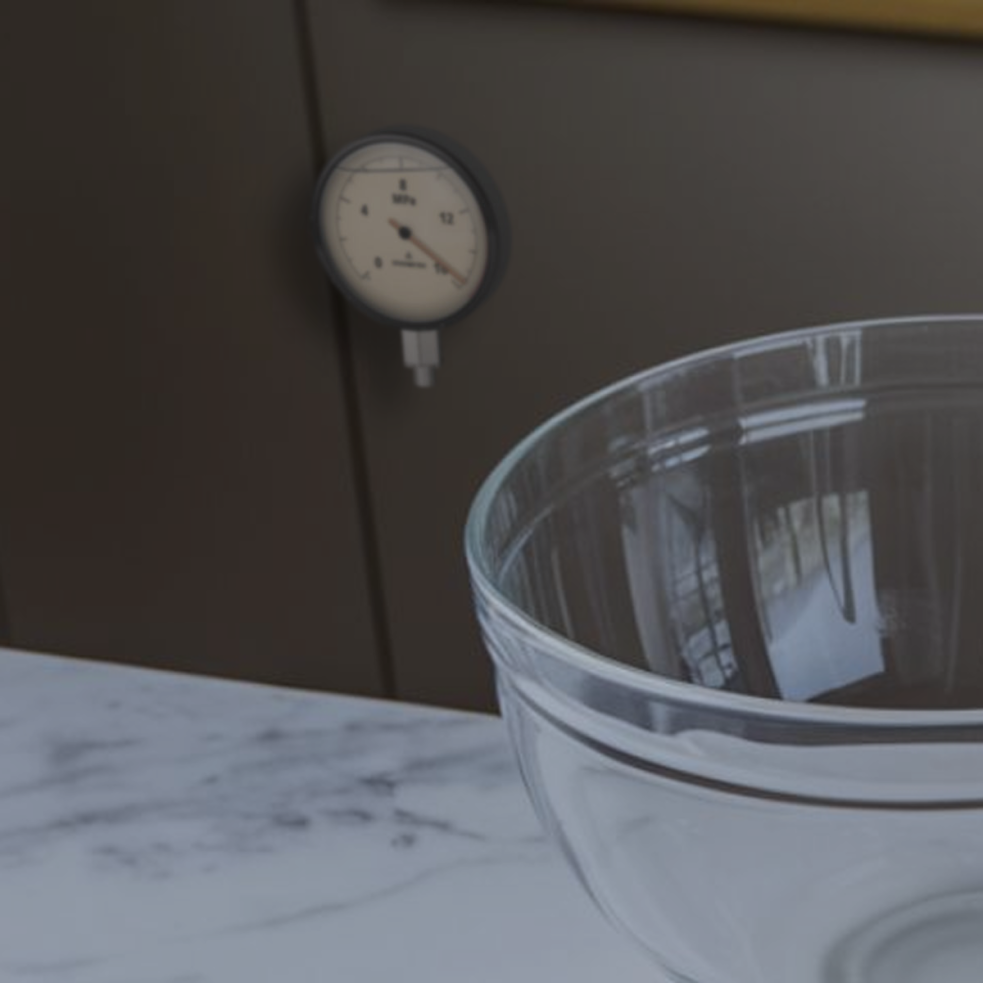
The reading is 15.5 MPa
